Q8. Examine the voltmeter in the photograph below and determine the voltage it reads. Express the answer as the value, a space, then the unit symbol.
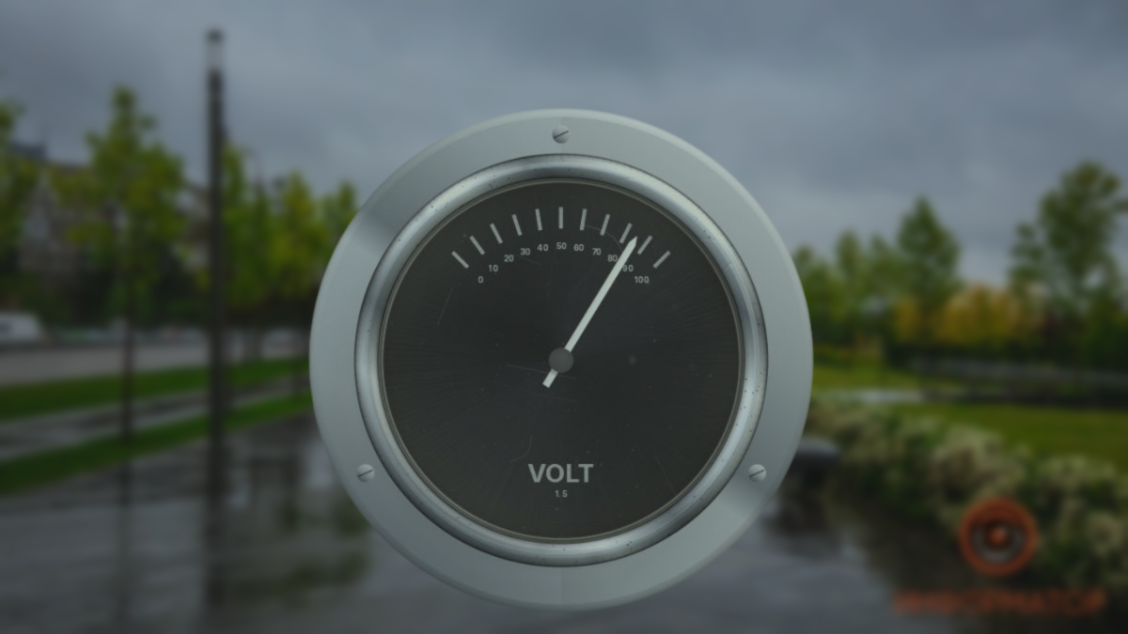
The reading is 85 V
